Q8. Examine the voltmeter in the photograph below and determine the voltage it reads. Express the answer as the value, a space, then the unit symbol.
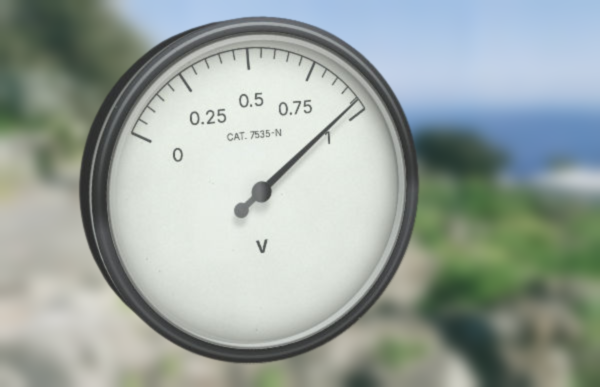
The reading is 0.95 V
